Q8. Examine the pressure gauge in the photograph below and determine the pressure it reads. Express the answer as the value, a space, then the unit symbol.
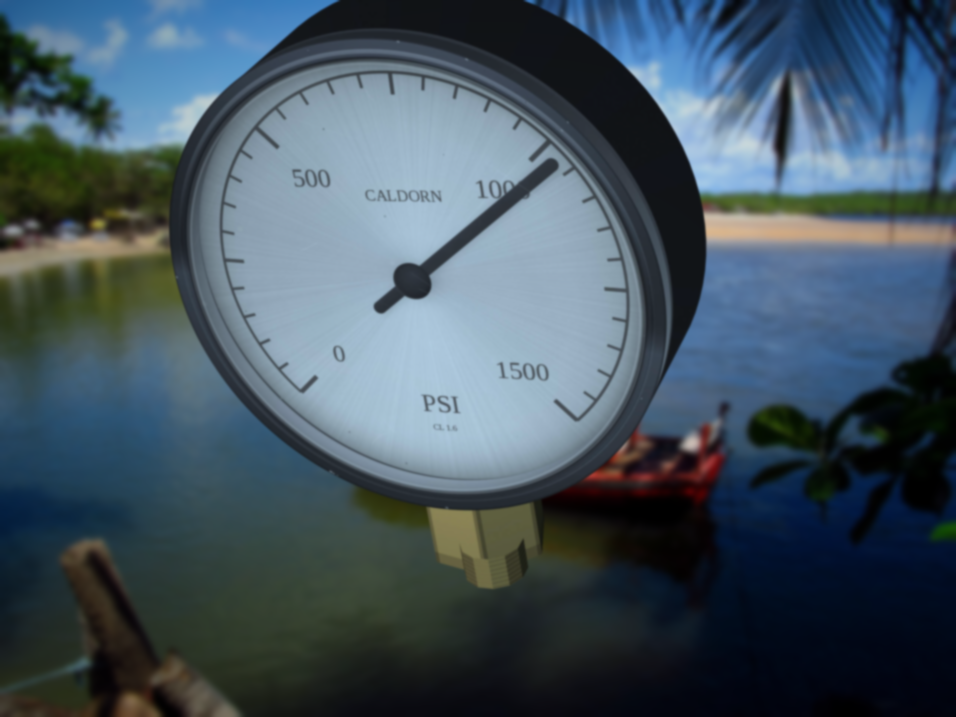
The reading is 1025 psi
